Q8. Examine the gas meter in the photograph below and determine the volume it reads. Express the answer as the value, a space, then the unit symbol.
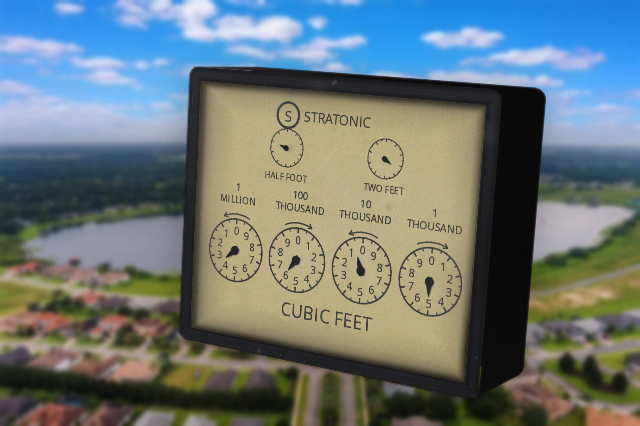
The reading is 360500 ft³
